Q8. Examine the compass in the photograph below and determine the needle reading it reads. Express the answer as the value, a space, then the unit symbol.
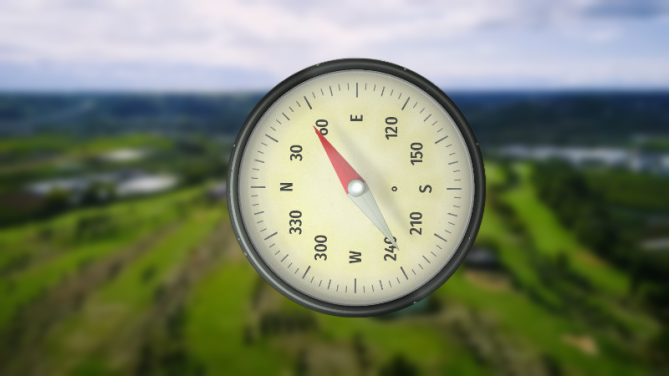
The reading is 55 °
